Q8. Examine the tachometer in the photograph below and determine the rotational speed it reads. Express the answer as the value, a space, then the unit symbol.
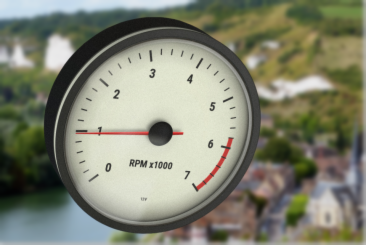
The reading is 1000 rpm
